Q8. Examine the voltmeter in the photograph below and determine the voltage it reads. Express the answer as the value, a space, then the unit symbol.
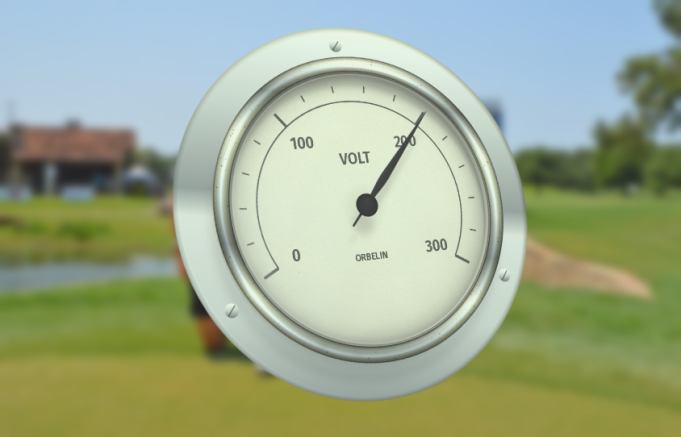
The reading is 200 V
